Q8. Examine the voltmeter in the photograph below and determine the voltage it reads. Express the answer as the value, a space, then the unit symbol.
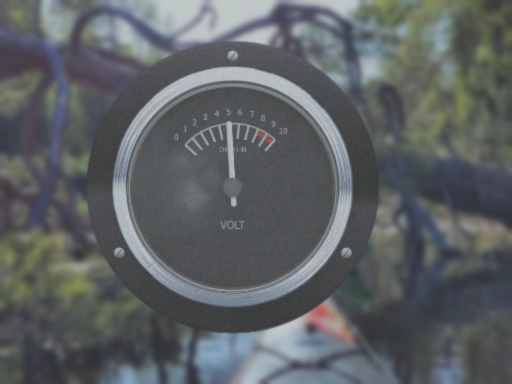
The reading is 5 V
